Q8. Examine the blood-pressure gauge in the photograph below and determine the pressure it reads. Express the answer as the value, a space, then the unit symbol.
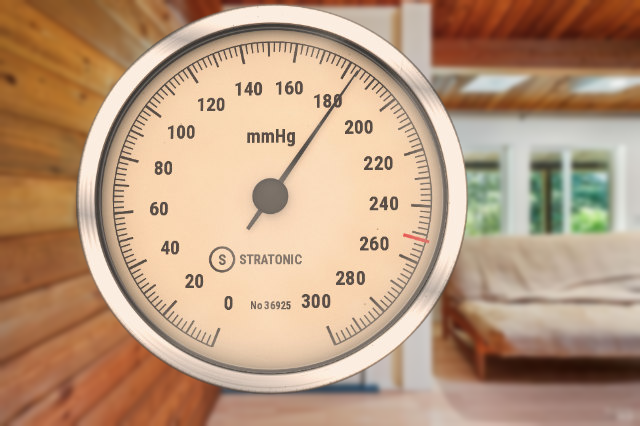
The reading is 184 mmHg
